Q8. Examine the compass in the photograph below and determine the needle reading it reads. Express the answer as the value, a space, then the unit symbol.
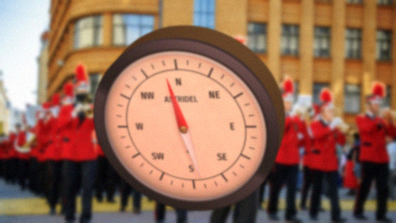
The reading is 350 °
